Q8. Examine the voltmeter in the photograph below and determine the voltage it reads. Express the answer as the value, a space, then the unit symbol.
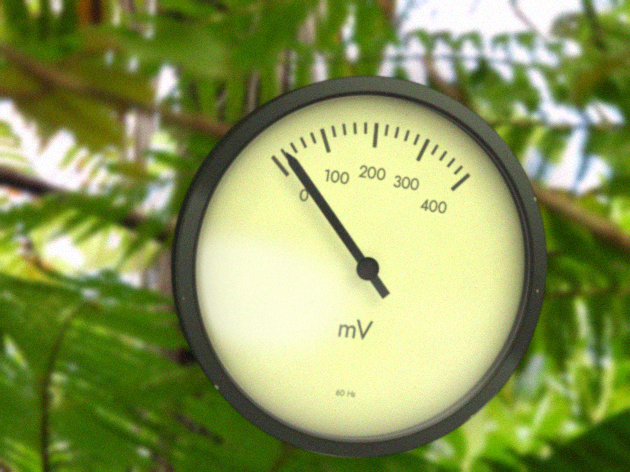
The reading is 20 mV
